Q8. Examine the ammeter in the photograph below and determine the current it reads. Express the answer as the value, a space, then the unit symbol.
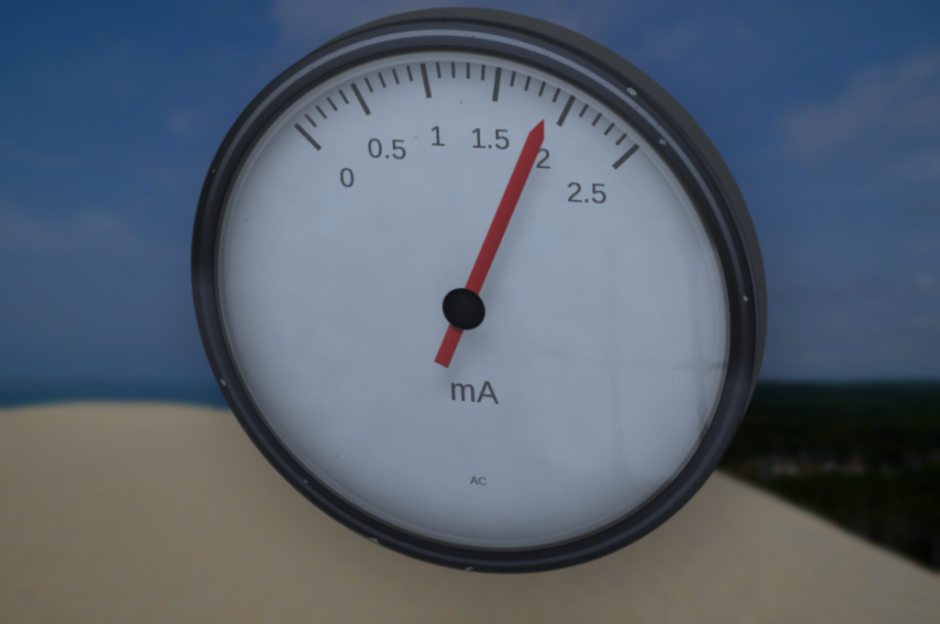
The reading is 1.9 mA
